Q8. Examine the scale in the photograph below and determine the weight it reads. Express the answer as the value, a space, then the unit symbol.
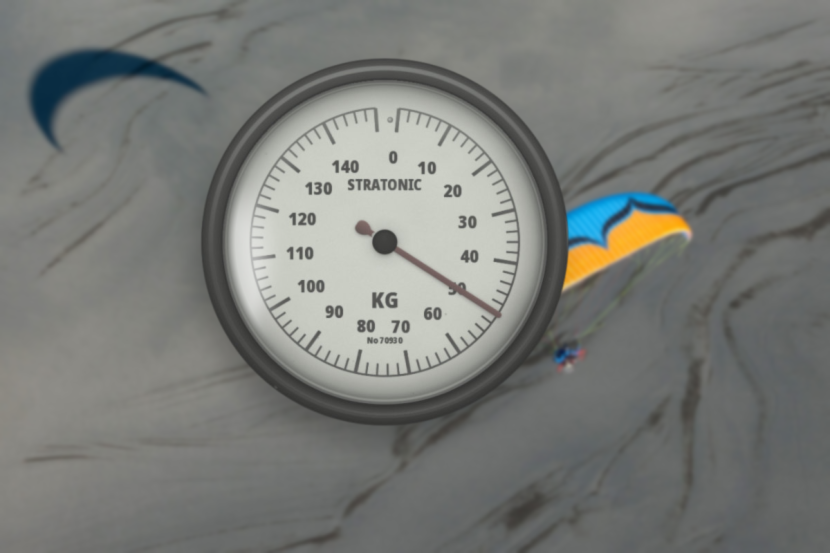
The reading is 50 kg
